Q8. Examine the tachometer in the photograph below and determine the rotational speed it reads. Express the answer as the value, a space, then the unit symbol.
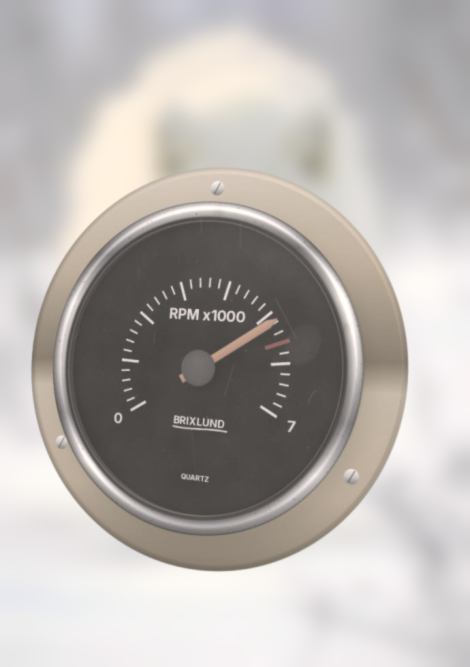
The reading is 5200 rpm
